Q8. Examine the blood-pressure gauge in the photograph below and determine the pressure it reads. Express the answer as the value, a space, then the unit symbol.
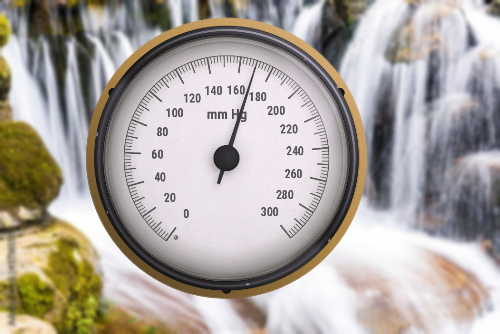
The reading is 170 mmHg
